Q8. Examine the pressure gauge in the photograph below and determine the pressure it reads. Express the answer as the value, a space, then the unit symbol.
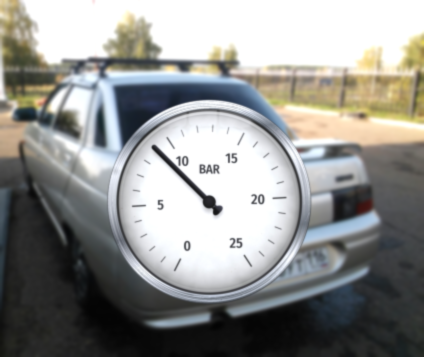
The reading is 9 bar
